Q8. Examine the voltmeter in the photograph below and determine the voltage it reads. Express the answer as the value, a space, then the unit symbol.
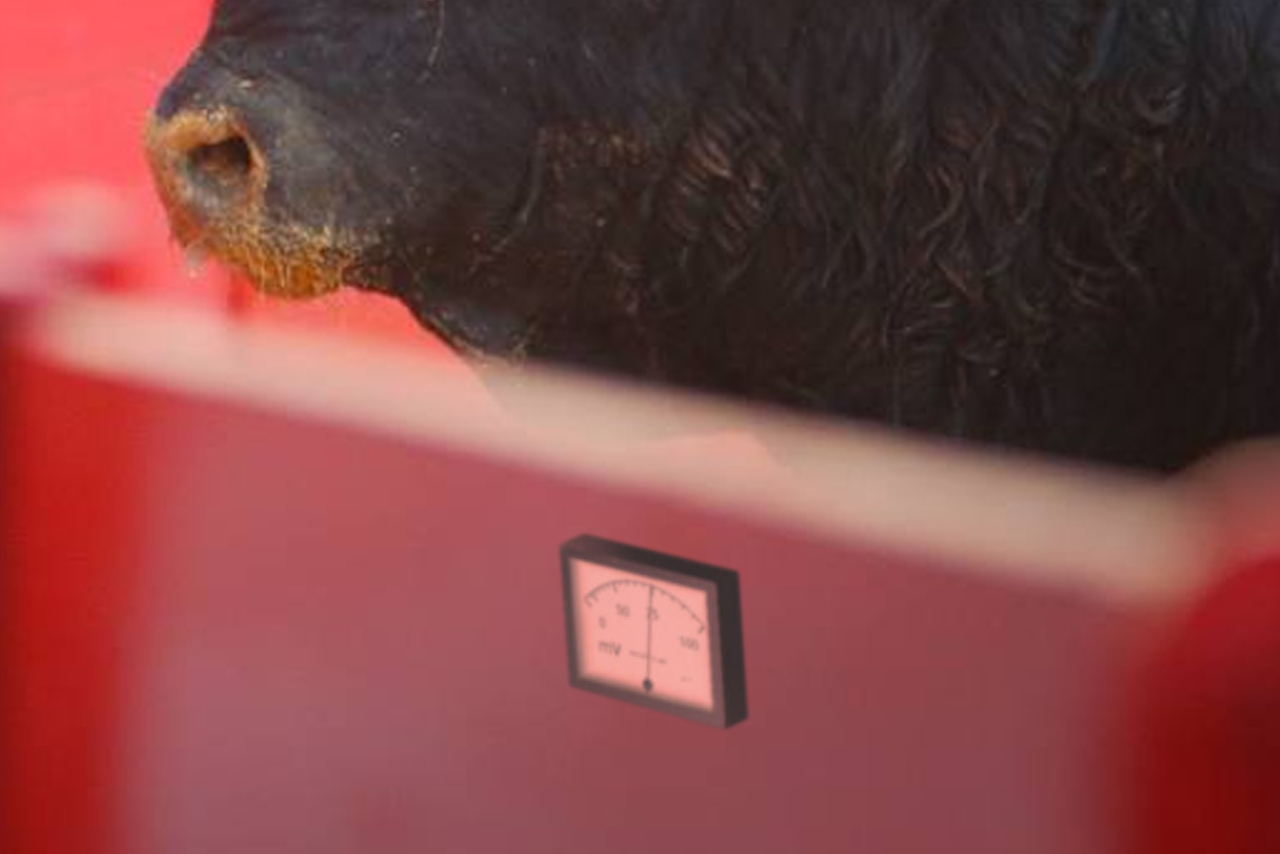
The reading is 75 mV
